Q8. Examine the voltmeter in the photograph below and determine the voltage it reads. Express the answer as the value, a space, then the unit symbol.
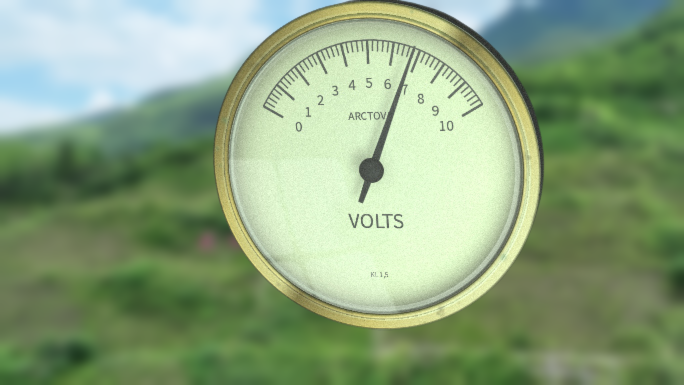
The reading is 6.8 V
